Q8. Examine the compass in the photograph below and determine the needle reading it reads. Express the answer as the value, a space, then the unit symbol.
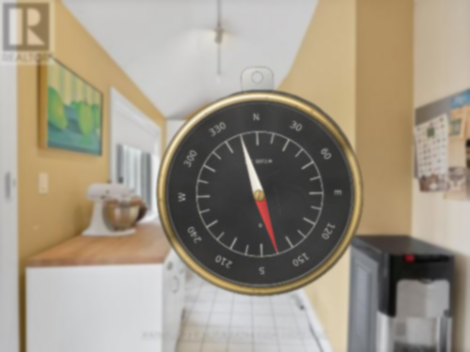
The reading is 165 °
